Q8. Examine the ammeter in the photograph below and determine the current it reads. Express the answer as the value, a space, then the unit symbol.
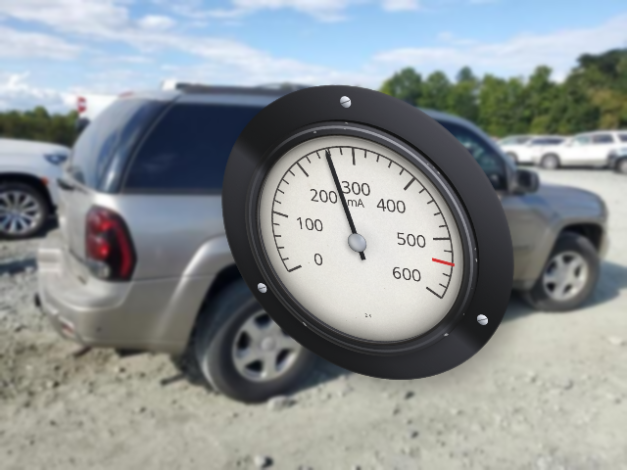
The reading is 260 mA
